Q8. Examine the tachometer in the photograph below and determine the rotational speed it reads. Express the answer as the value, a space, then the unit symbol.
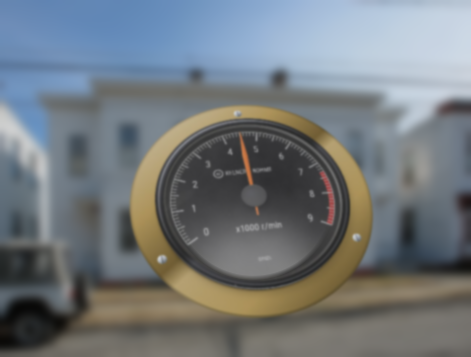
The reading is 4500 rpm
